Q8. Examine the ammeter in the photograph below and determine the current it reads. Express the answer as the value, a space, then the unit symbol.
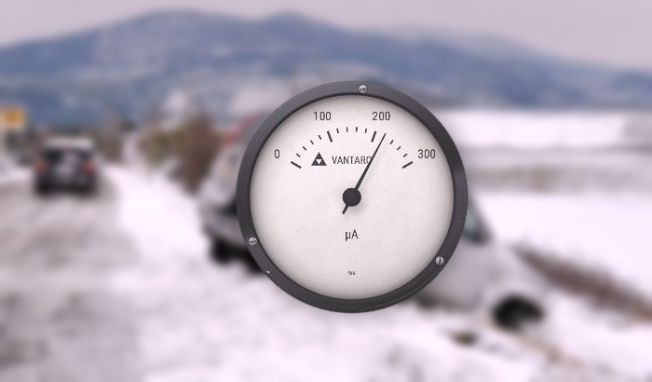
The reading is 220 µA
